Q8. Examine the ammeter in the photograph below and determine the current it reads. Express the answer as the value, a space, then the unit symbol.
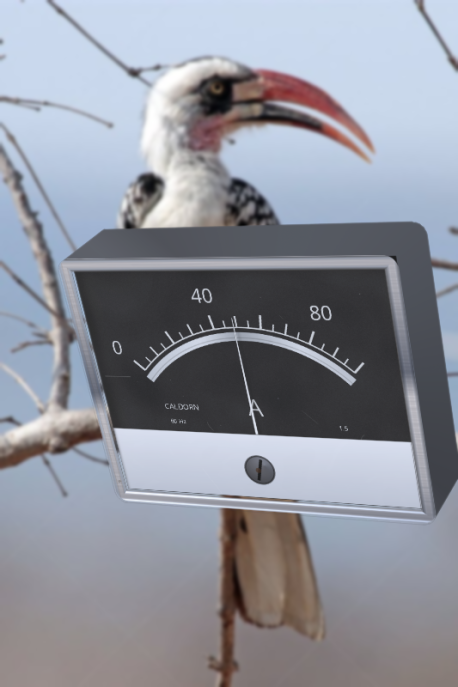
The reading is 50 A
